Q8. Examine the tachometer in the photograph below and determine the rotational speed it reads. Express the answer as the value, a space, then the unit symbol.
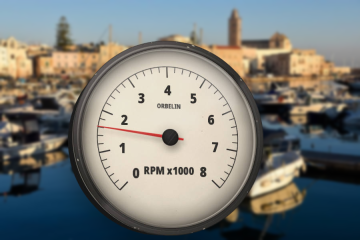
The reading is 1600 rpm
